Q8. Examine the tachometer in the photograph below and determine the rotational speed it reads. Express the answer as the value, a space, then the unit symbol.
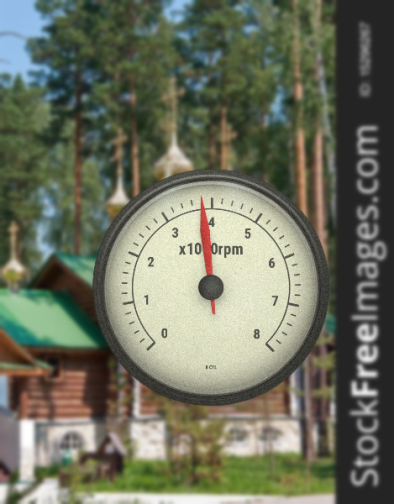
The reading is 3800 rpm
